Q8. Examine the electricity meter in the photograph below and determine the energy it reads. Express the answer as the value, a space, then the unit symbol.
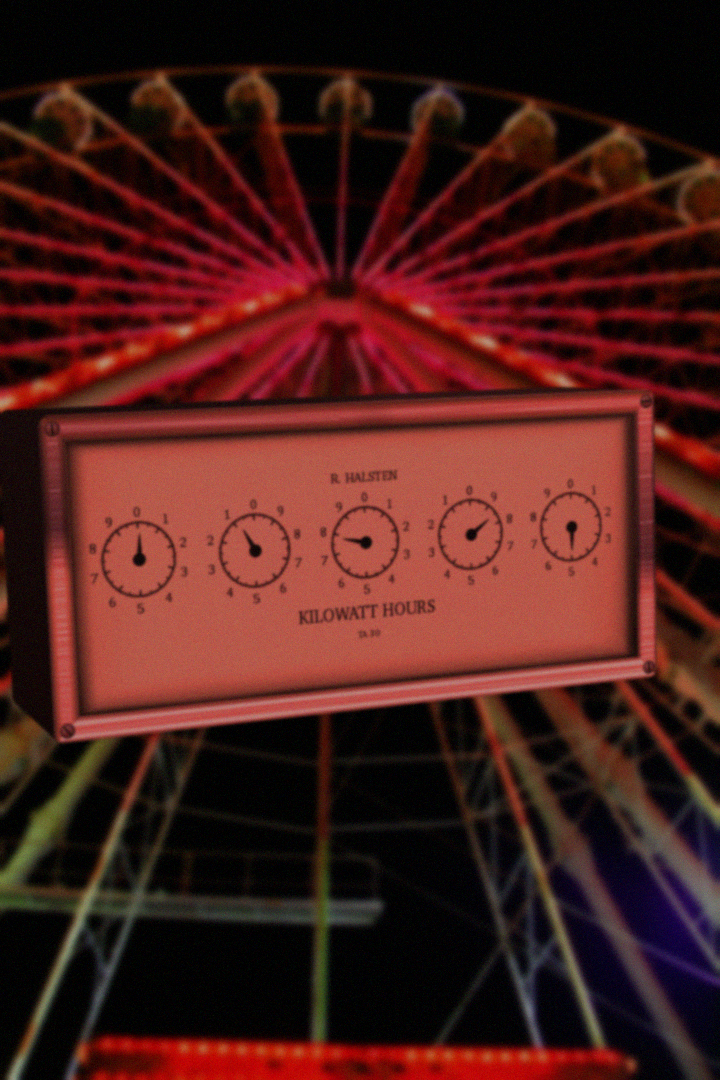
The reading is 785 kWh
